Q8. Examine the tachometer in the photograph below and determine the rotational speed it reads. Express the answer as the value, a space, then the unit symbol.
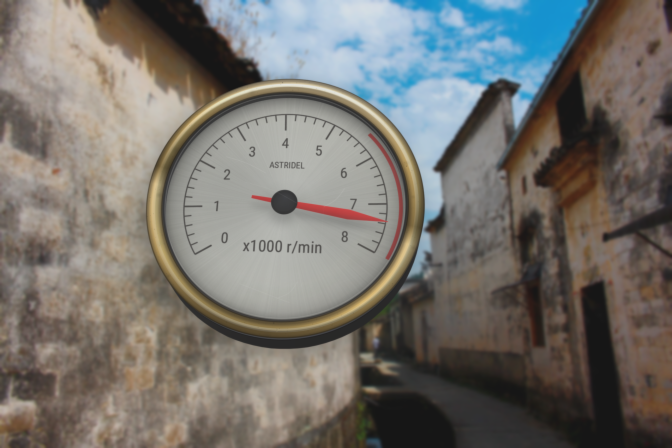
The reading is 7400 rpm
